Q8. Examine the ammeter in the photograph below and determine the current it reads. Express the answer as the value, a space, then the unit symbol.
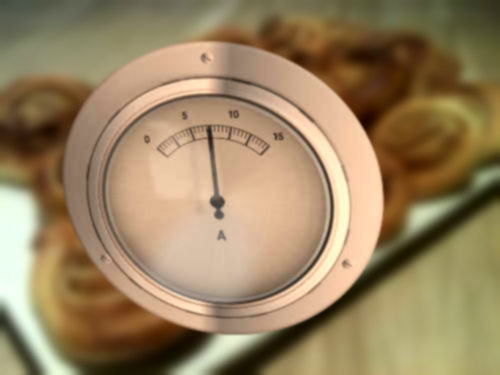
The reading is 7.5 A
